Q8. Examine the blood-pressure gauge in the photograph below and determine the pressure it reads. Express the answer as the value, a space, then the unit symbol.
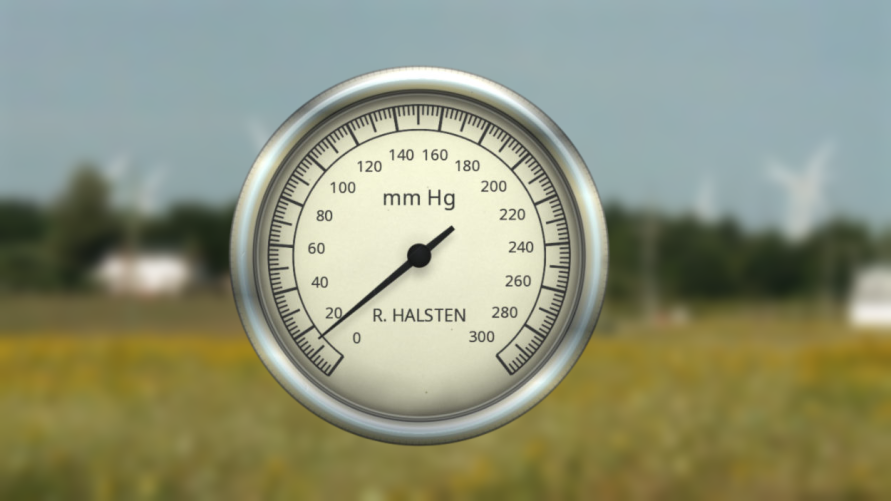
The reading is 14 mmHg
